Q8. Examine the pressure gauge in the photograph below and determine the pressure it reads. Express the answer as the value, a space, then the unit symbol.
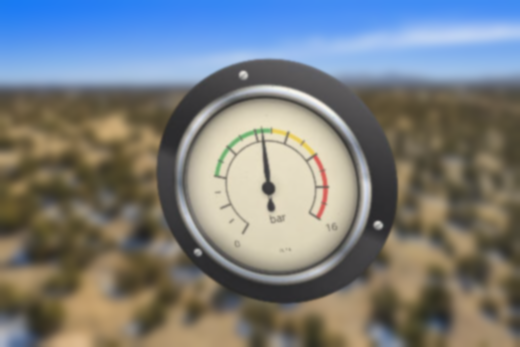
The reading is 8.5 bar
